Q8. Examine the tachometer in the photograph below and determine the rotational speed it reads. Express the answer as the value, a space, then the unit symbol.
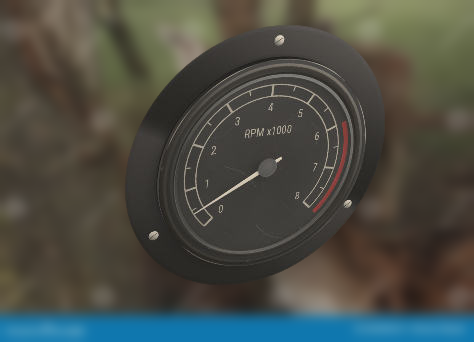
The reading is 500 rpm
